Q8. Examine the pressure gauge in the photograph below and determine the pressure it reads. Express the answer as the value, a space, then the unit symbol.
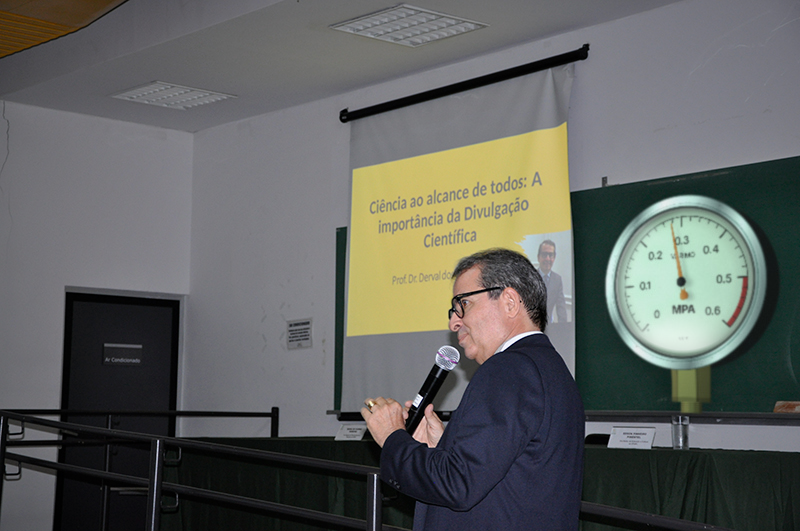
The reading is 0.28 MPa
